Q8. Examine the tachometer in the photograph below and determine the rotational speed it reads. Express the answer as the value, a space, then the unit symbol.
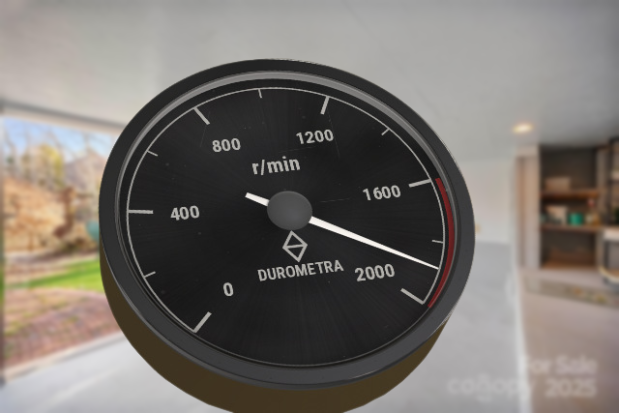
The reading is 1900 rpm
